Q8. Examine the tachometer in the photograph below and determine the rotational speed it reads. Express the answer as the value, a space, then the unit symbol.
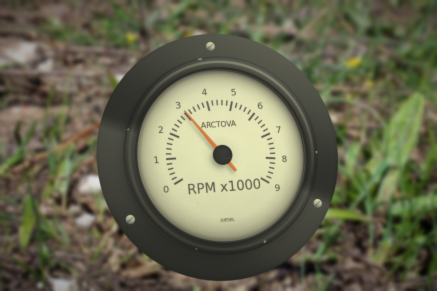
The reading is 3000 rpm
